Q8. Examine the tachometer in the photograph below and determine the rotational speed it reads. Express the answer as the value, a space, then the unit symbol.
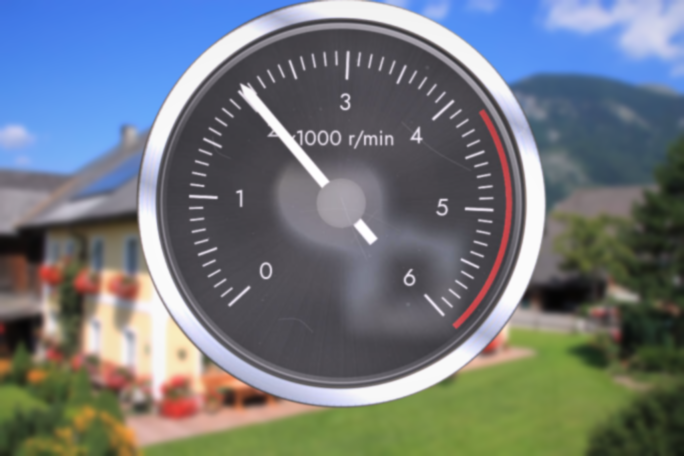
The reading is 2050 rpm
